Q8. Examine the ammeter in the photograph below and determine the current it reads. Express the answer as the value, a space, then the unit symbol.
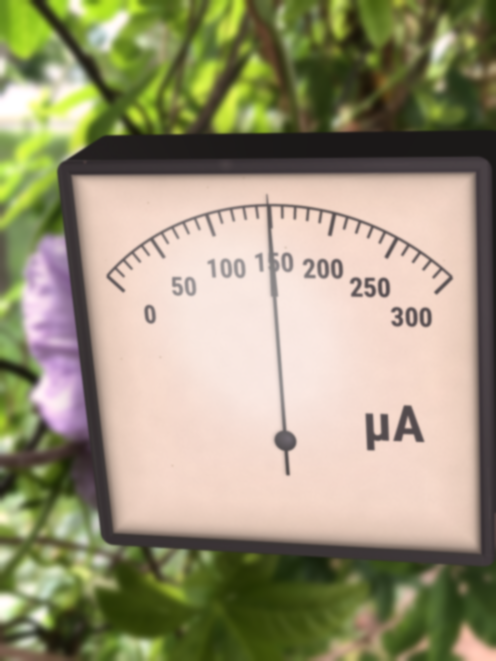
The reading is 150 µA
